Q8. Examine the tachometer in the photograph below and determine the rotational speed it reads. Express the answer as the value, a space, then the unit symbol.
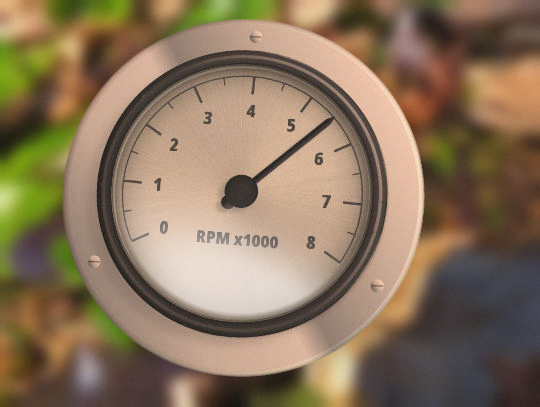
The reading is 5500 rpm
